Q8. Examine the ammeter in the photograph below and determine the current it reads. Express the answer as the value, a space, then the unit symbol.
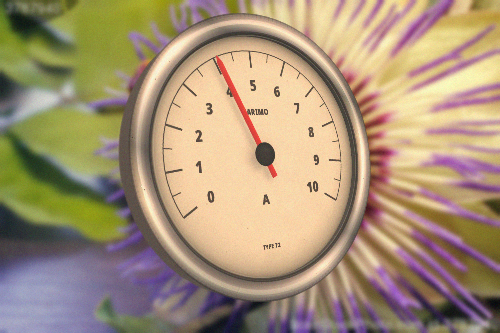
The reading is 4 A
